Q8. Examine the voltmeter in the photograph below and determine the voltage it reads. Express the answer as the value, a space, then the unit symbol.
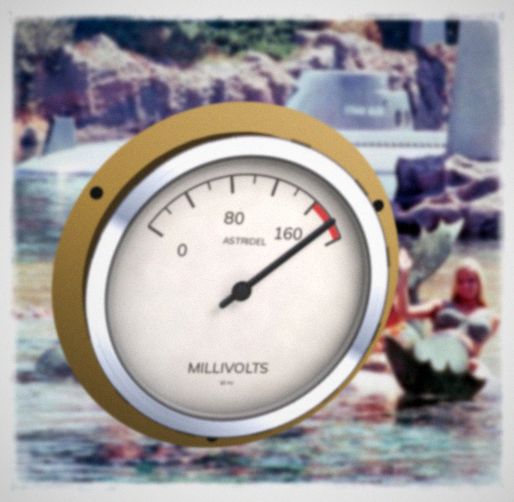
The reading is 180 mV
